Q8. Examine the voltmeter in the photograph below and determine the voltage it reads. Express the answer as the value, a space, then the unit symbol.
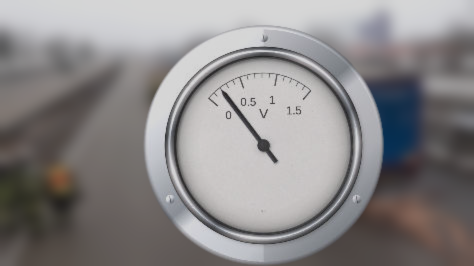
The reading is 0.2 V
